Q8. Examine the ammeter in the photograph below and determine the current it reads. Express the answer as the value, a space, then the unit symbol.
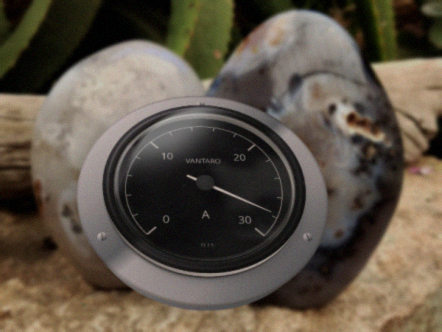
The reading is 28 A
